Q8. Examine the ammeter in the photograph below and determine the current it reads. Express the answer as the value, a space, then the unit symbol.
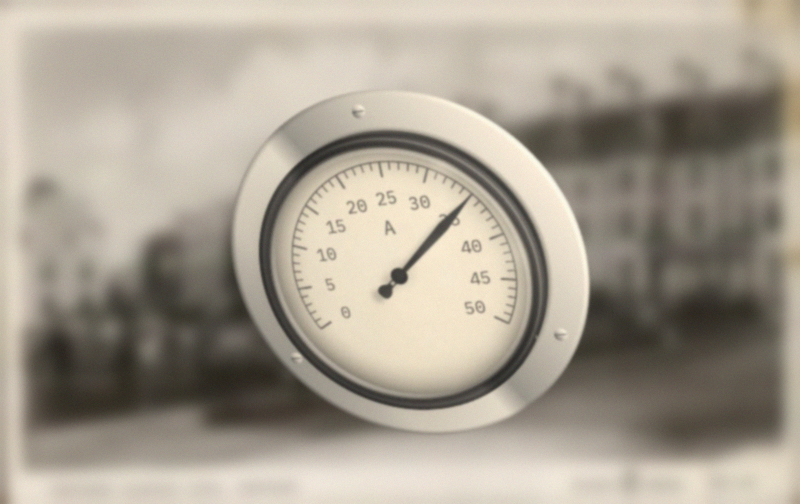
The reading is 35 A
